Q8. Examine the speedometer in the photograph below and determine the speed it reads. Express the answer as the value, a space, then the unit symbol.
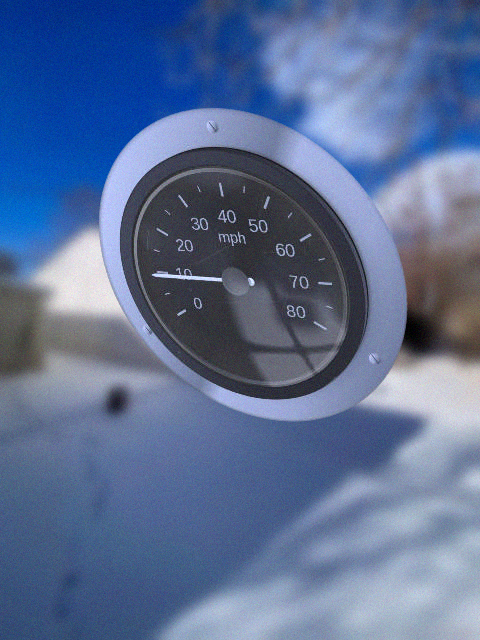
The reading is 10 mph
